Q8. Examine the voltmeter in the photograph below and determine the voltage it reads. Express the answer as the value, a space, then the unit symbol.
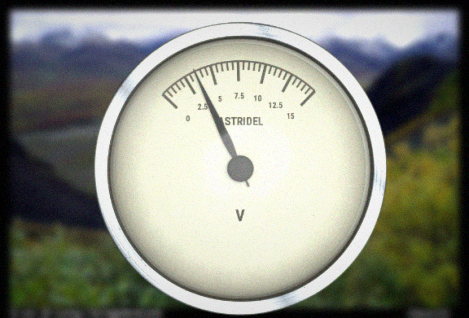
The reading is 3.5 V
